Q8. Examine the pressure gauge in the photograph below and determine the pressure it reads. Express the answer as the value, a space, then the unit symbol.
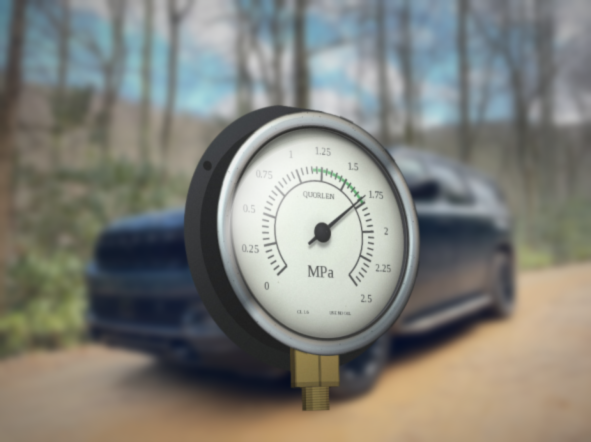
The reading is 1.7 MPa
